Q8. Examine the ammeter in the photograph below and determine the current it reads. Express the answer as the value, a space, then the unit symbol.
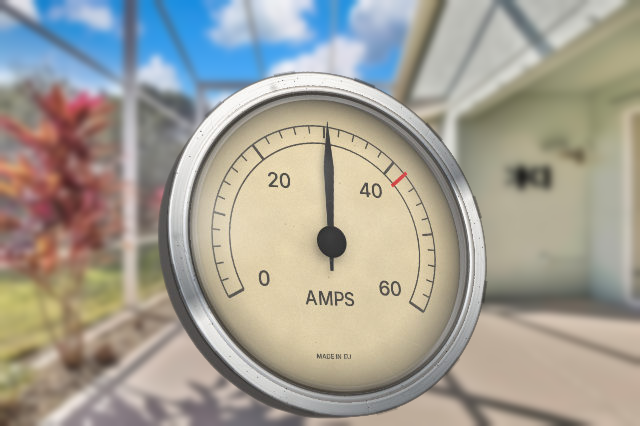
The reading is 30 A
